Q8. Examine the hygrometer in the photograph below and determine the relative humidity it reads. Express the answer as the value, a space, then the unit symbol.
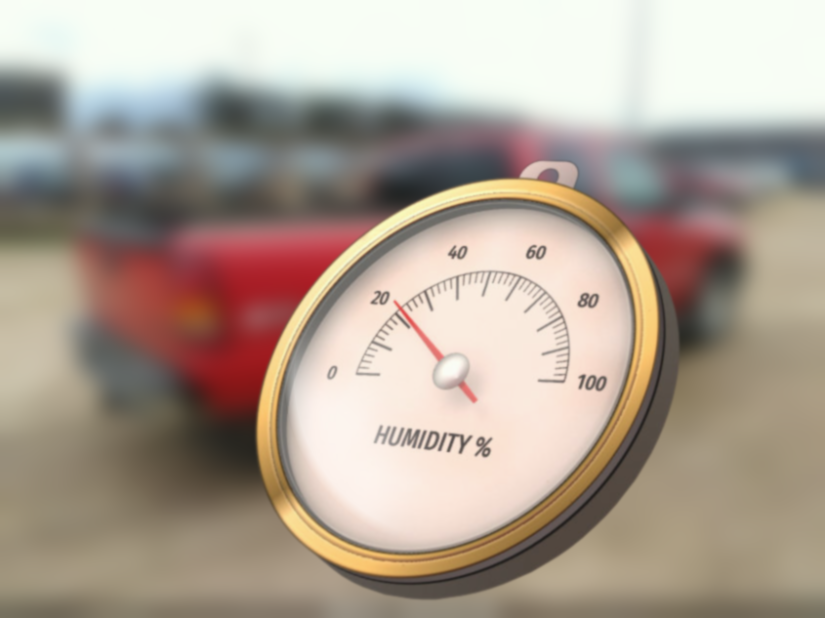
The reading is 22 %
